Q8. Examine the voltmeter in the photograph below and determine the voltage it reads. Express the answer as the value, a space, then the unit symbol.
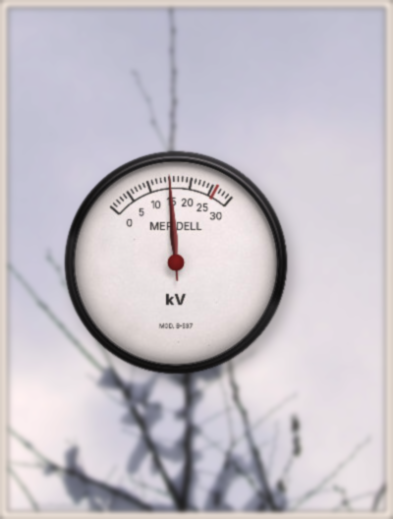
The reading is 15 kV
